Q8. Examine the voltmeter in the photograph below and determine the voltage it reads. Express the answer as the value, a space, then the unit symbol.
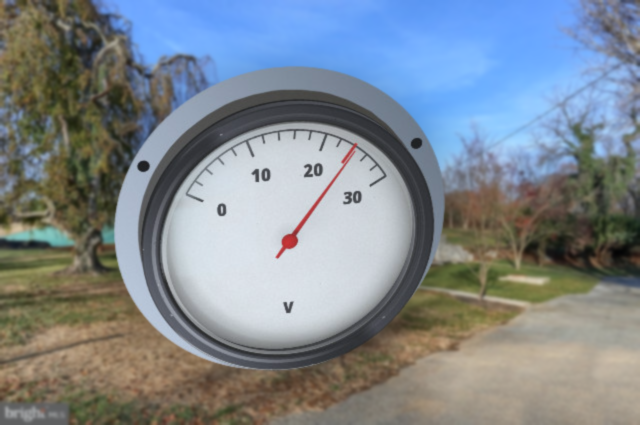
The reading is 24 V
